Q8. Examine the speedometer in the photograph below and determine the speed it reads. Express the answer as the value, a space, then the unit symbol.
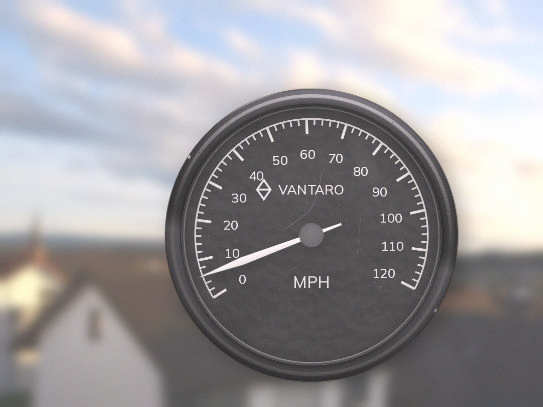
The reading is 6 mph
